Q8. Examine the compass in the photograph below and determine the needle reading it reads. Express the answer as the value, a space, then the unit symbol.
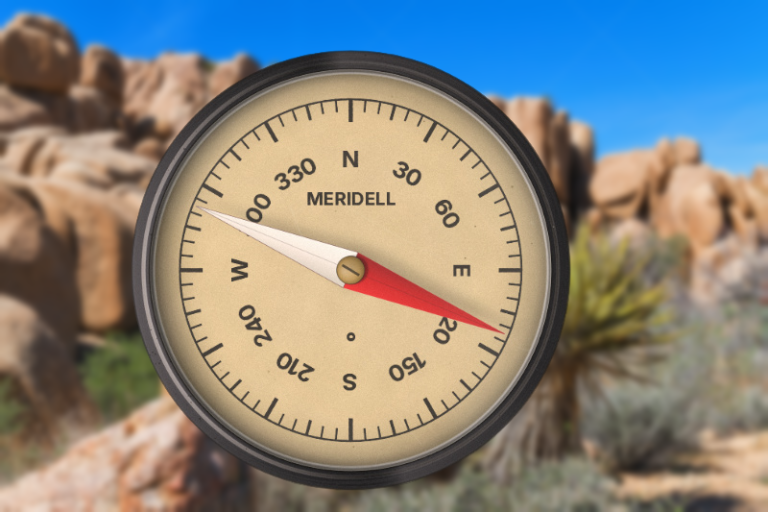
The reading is 112.5 °
